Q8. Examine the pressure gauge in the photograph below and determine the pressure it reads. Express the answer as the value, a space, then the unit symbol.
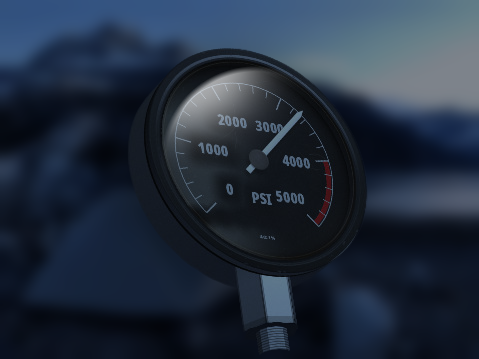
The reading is 3300 psi
